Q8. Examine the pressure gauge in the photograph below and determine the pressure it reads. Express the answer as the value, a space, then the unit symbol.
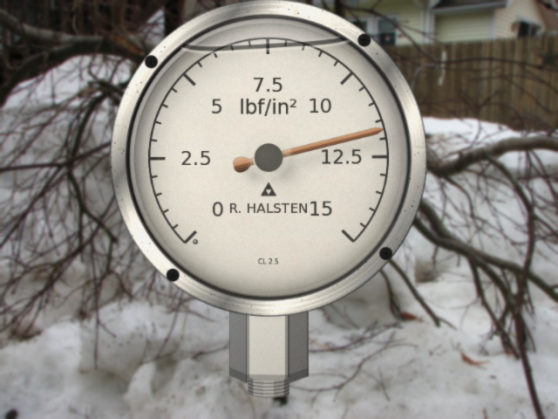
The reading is 11.75 psi
